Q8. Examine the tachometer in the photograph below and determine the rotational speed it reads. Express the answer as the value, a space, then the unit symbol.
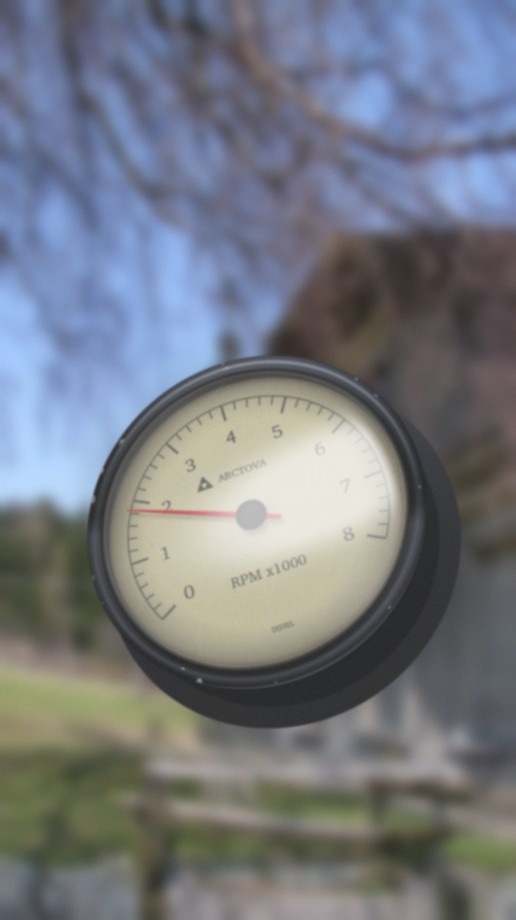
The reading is 1800 rpm
